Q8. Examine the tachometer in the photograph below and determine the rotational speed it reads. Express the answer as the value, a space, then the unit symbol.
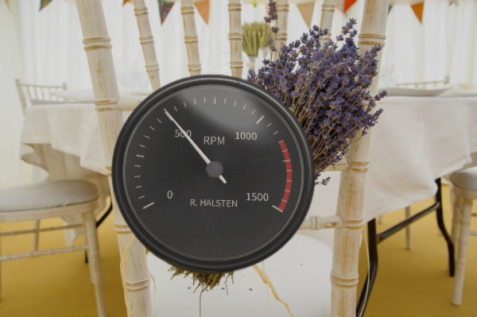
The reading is 500 rpm
